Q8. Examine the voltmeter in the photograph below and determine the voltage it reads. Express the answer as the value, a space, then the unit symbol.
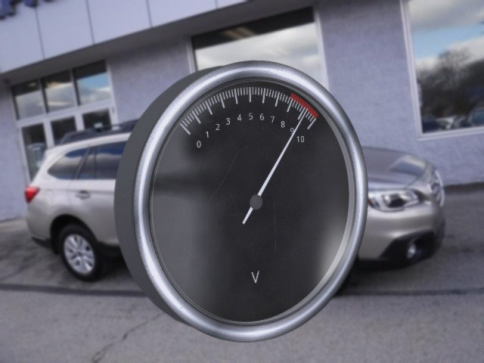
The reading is 9 V
